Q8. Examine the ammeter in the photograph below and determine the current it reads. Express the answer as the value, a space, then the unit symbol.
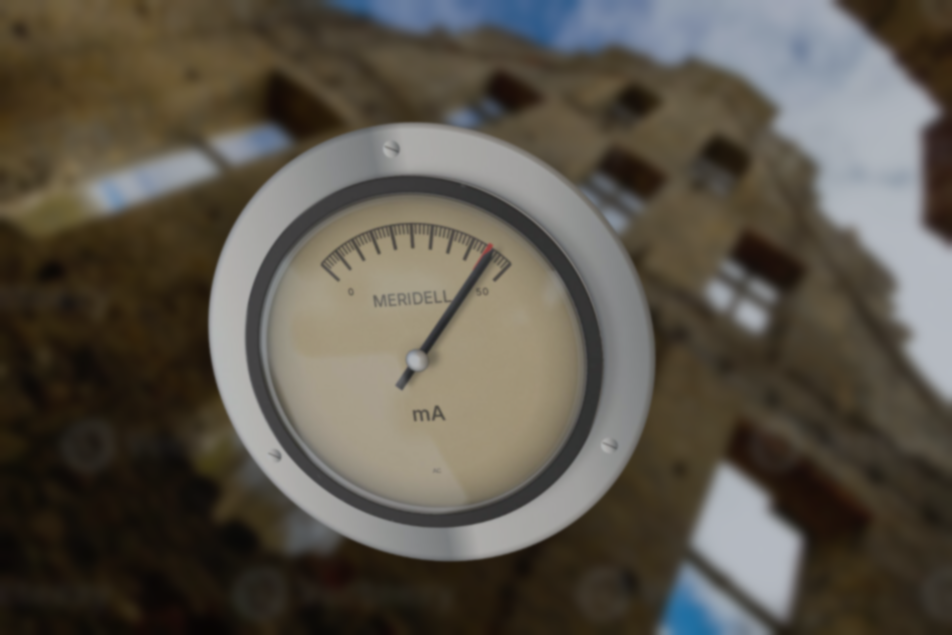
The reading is 45 mA
